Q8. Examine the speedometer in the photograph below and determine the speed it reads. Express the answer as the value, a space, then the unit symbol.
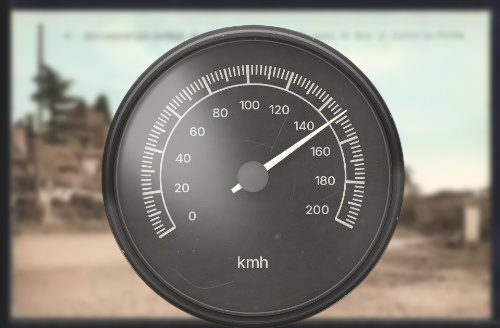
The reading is 148 km/h
